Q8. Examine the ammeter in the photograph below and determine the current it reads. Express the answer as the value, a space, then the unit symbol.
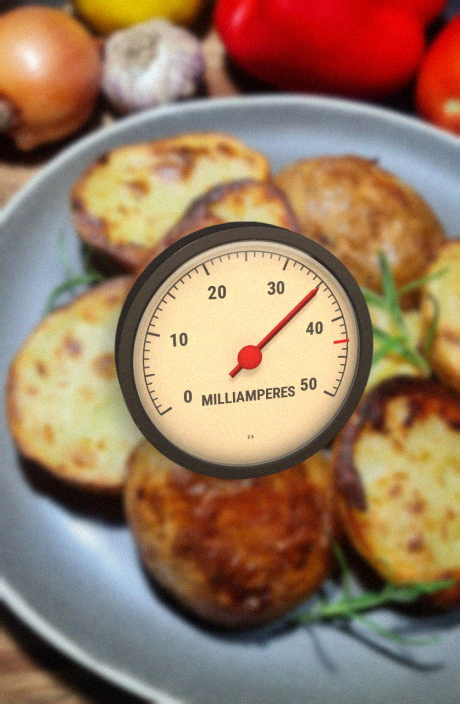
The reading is 35 mA
